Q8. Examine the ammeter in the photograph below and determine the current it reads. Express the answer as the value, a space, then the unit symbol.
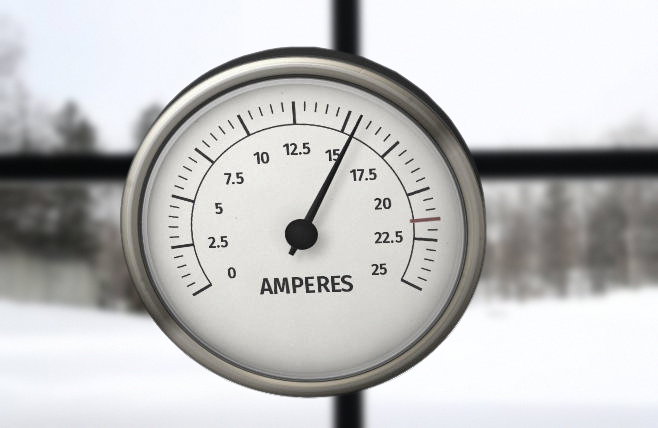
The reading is 15.5 A
